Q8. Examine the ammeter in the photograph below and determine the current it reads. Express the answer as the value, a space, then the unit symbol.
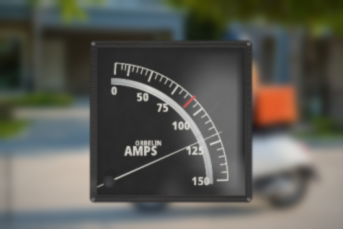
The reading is 120 A
